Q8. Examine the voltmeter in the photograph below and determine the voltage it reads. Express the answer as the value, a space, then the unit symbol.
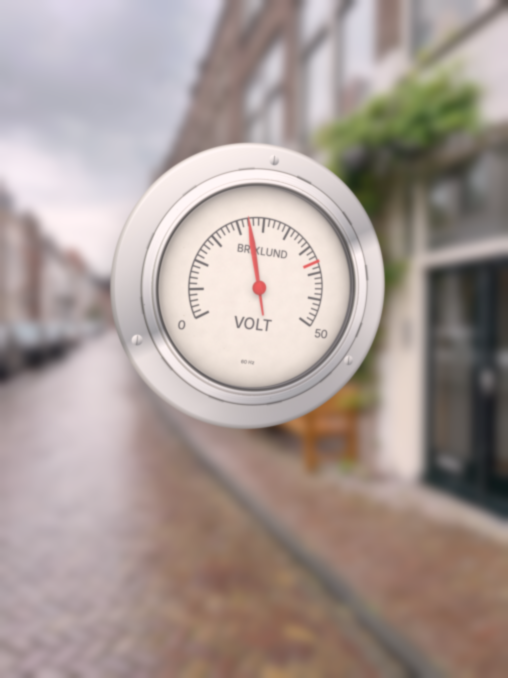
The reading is 22 V
